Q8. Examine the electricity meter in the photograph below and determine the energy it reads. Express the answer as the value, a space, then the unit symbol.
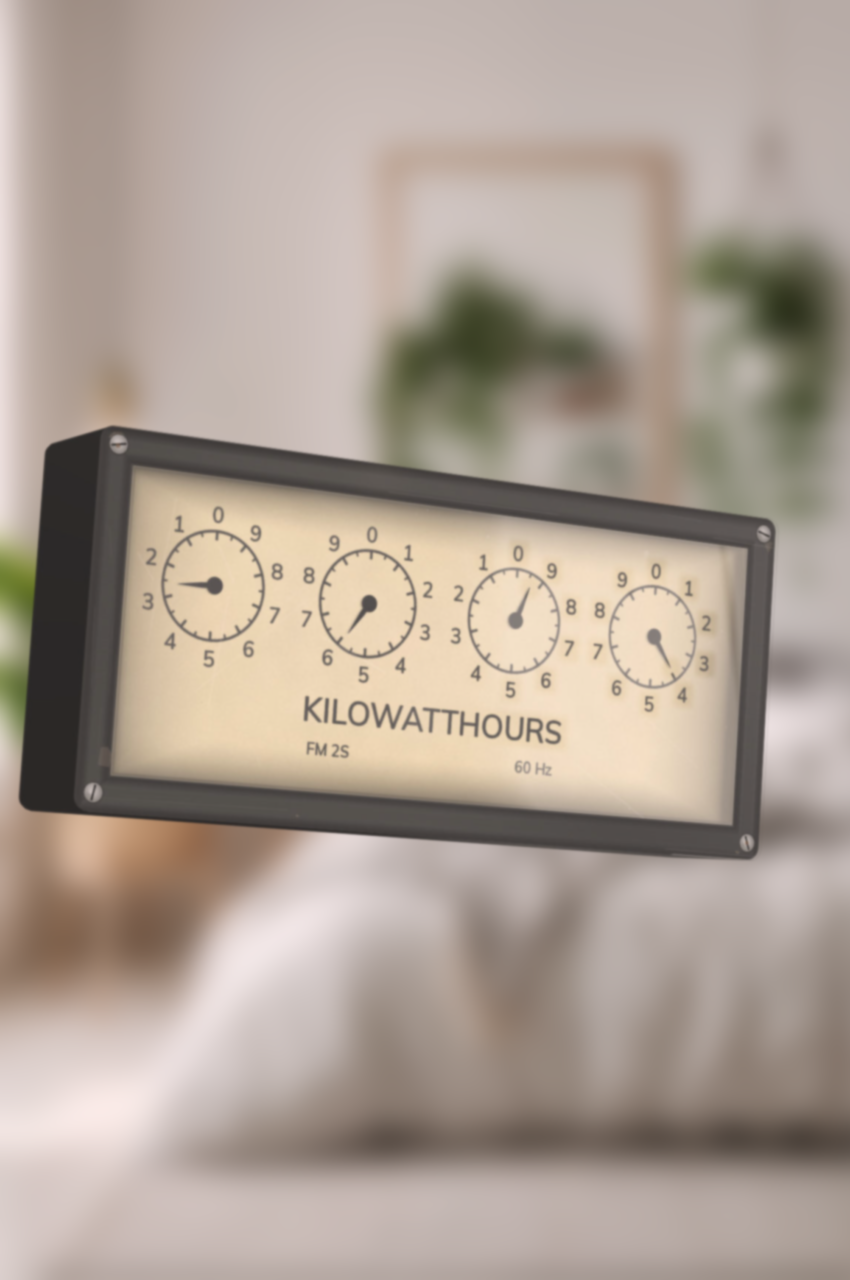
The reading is 2594 kWh
